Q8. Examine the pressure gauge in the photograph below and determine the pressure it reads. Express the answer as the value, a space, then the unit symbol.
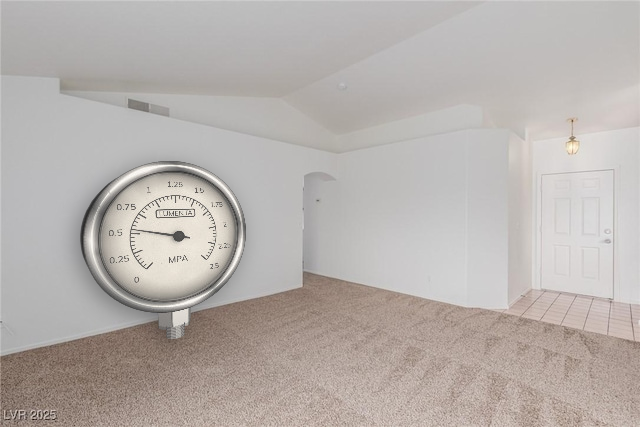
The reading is 0.55 MPa
